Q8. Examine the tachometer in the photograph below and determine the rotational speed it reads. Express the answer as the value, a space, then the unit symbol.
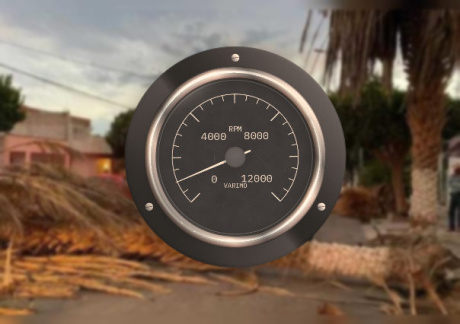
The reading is 1000 rpm
